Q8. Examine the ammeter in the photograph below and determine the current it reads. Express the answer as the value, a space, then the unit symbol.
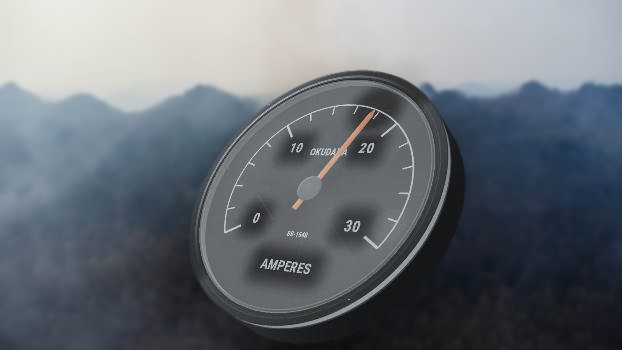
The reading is 18 A
